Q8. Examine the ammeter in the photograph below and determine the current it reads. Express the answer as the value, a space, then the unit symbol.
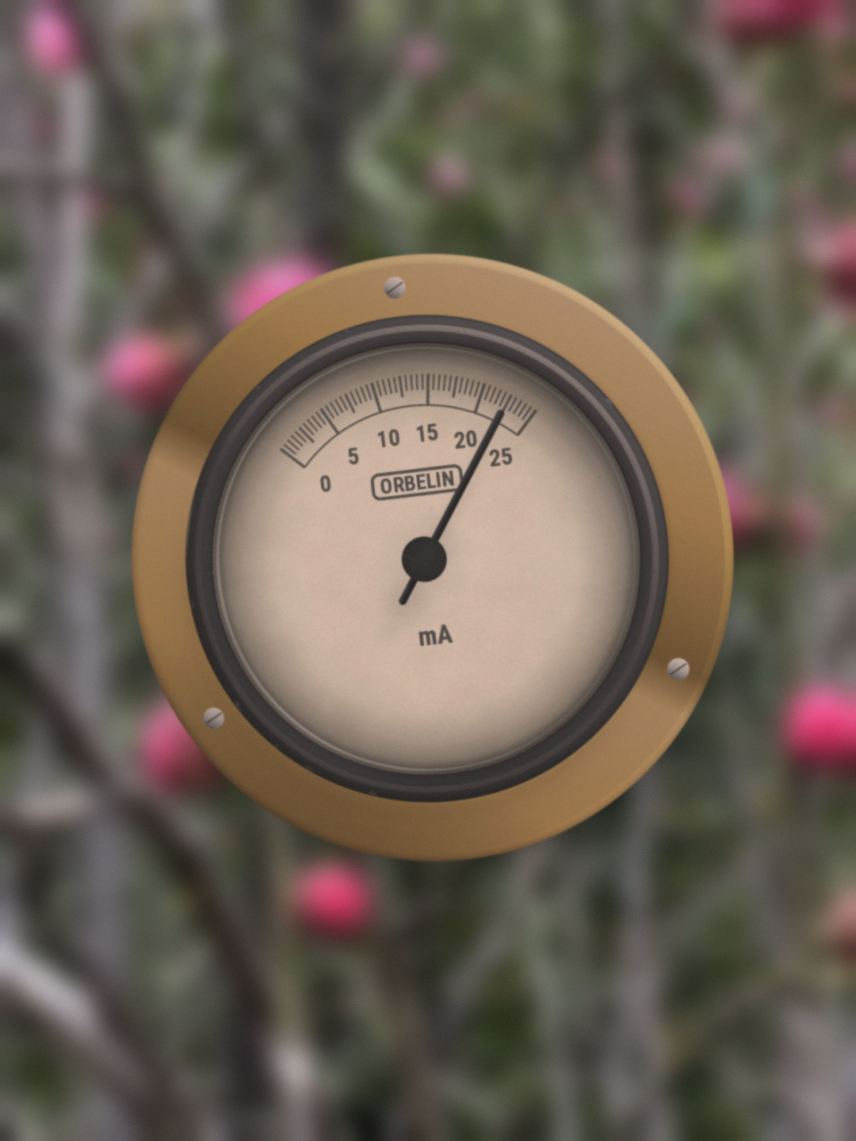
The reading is 22.5 mA
